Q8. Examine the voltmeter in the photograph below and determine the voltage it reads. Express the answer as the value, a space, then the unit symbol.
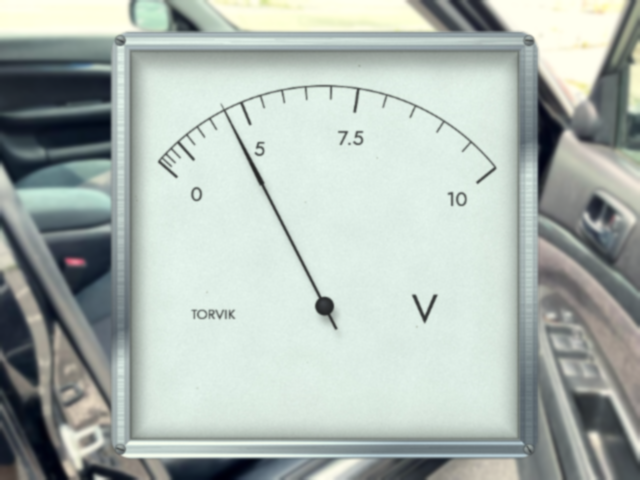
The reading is 4.5 V
